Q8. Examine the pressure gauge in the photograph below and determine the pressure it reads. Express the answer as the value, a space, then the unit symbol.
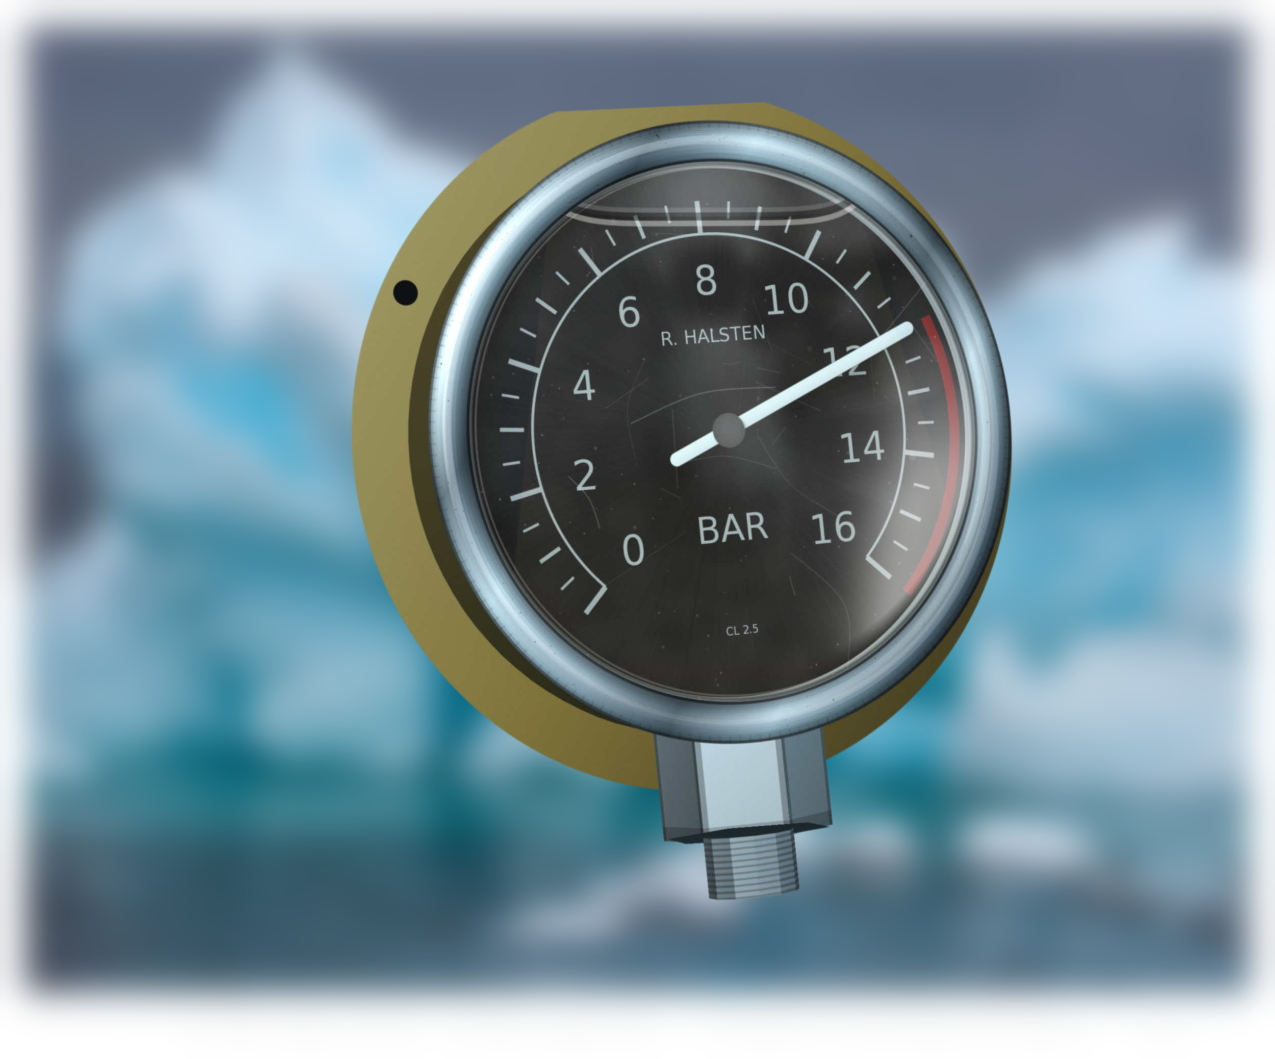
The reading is 12 bar
